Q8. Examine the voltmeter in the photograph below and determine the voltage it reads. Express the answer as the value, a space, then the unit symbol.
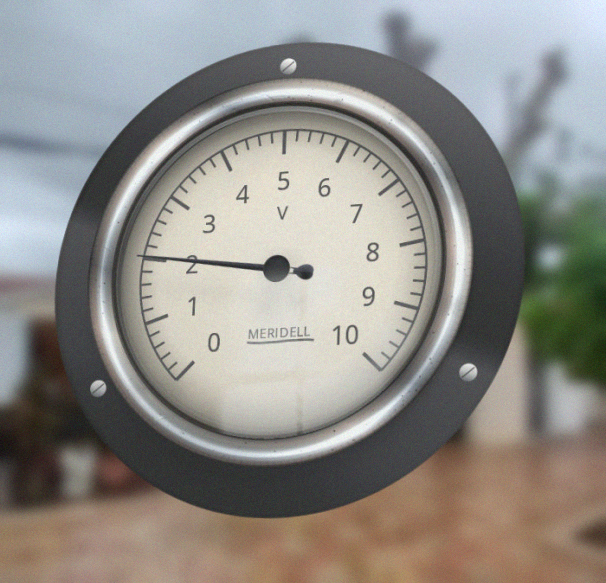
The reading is 2 V
